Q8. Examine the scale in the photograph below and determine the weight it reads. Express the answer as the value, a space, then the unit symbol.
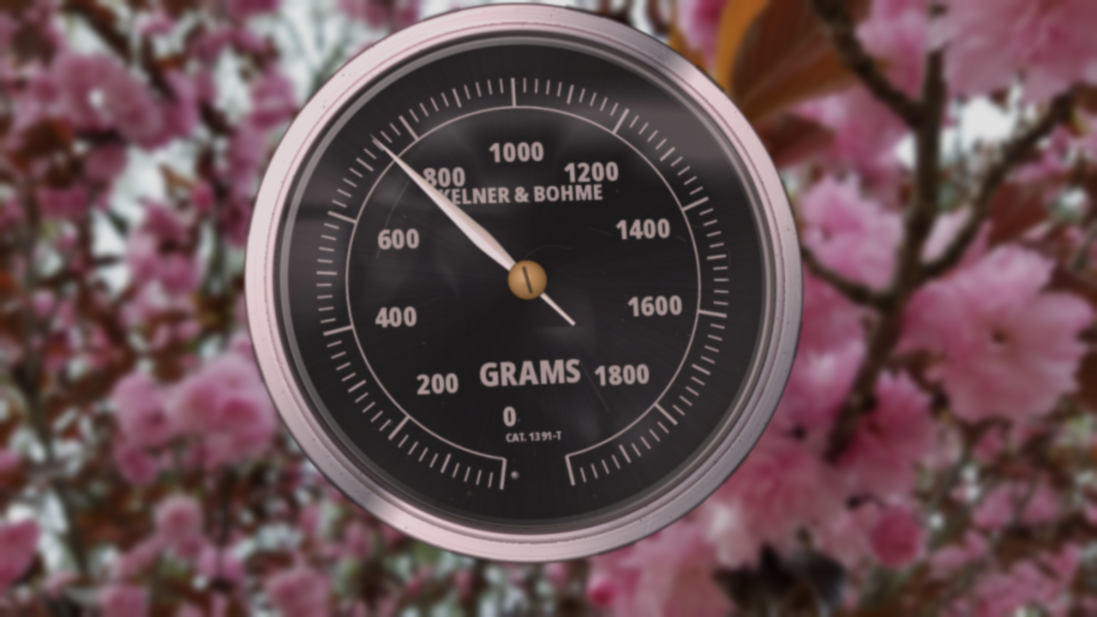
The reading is 740 g
